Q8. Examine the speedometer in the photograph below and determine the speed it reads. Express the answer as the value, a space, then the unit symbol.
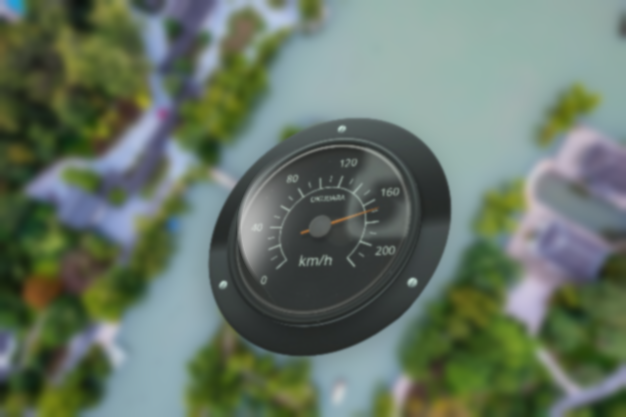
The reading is 170 km/h
